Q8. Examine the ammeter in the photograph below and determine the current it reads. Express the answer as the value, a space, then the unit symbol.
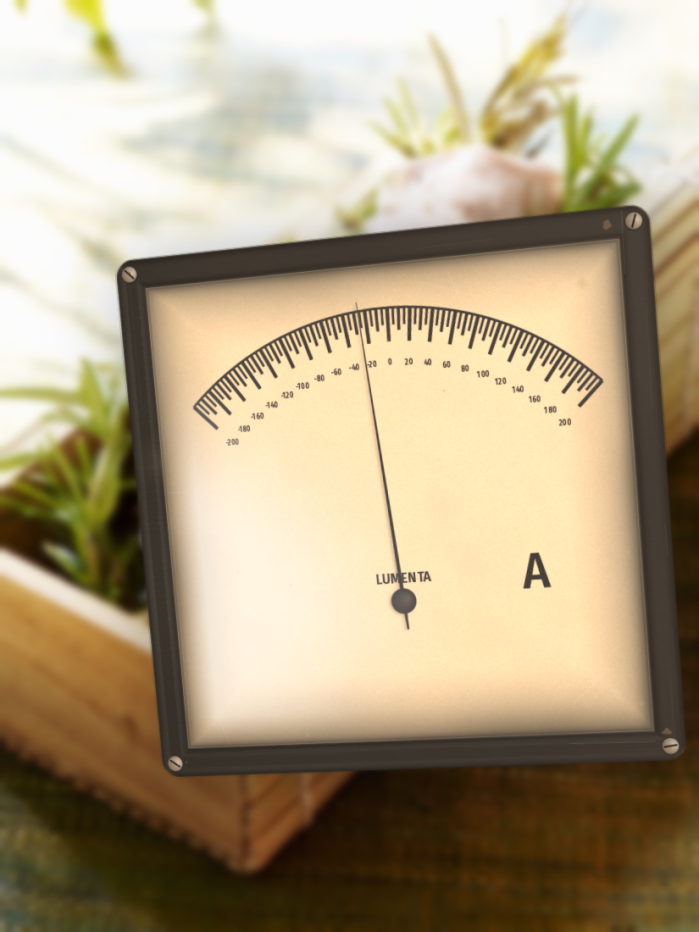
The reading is -25 A
